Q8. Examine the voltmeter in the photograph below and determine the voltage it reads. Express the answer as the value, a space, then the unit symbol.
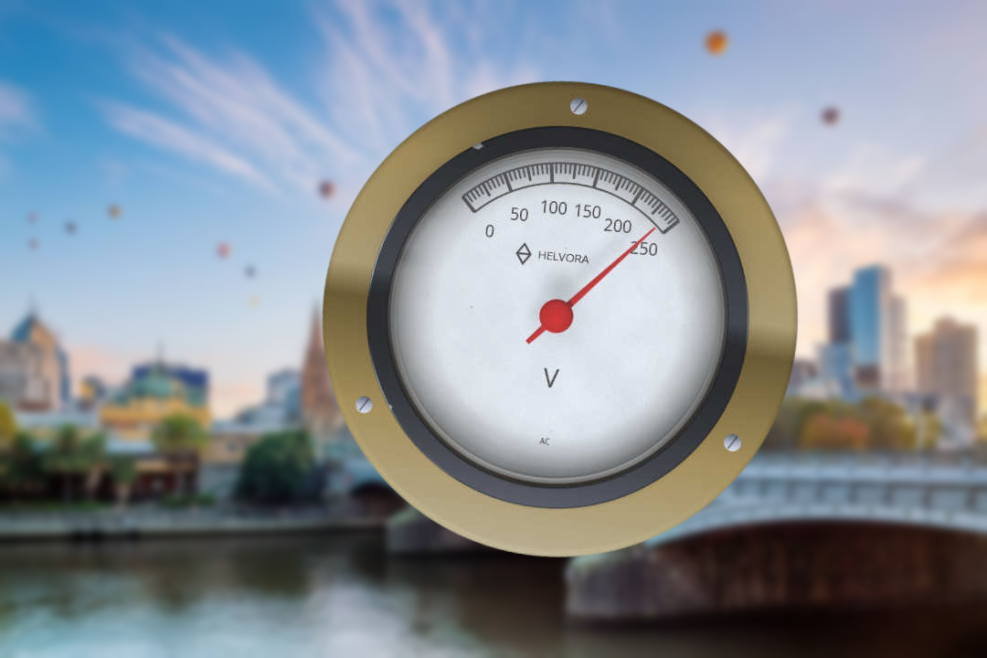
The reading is 240 V
